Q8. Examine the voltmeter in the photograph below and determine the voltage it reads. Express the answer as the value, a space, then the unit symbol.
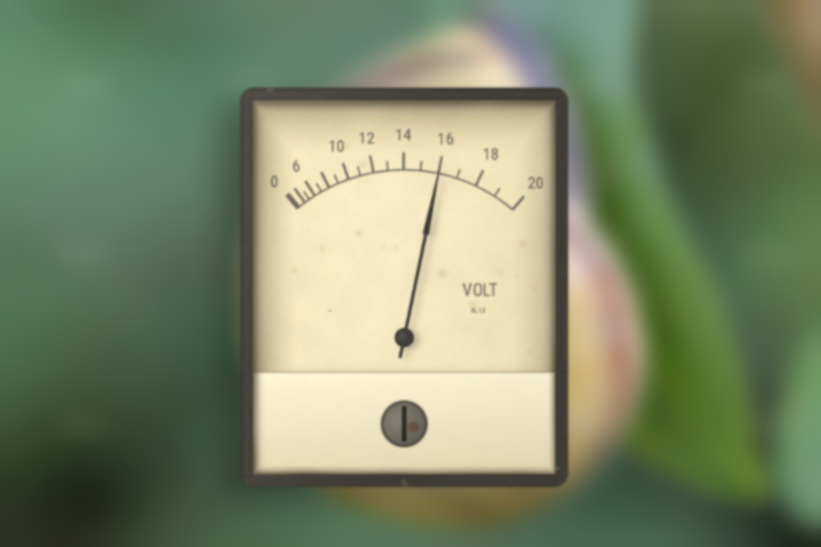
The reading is 16 V
